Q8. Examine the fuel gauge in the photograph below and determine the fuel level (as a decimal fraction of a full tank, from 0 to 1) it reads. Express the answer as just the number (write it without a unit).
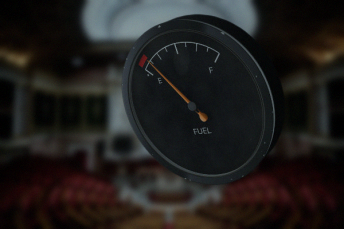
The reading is 0.125
